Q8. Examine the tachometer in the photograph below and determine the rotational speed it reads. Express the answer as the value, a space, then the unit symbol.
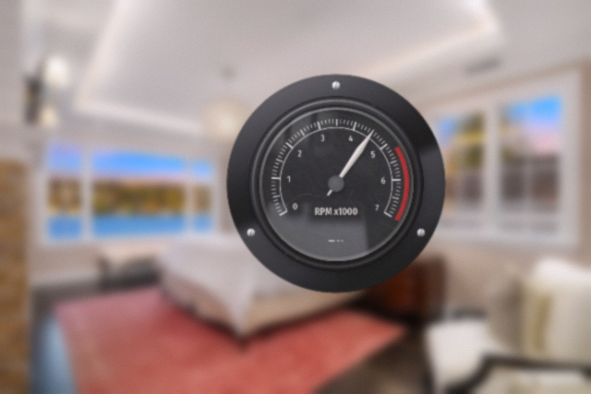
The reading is 4500 rpm
